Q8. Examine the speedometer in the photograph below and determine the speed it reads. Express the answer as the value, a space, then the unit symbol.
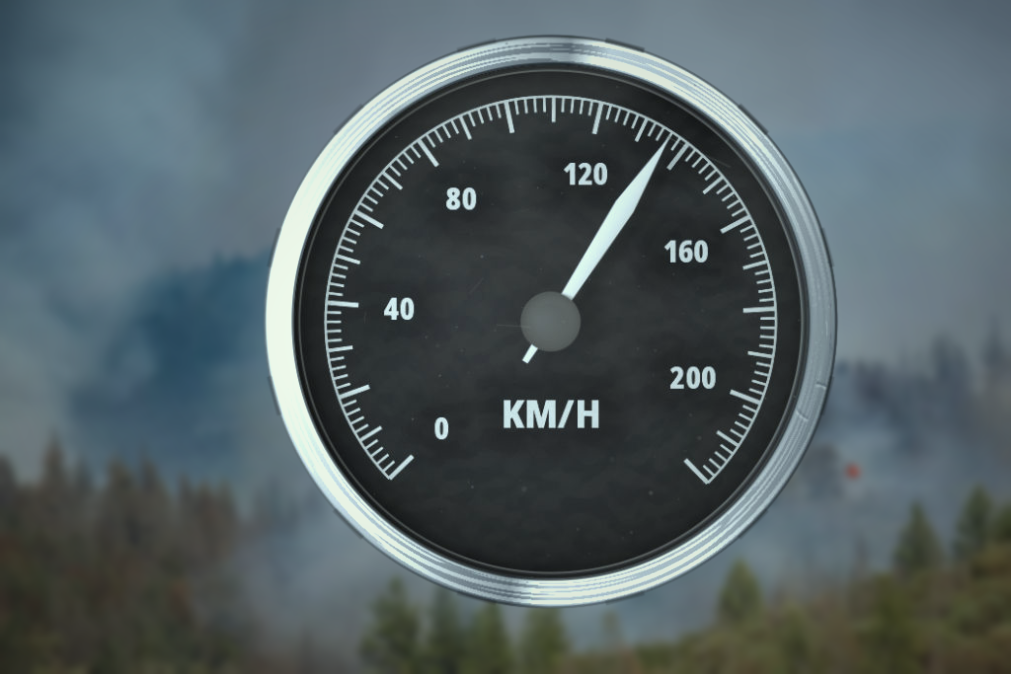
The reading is 136 km/h
